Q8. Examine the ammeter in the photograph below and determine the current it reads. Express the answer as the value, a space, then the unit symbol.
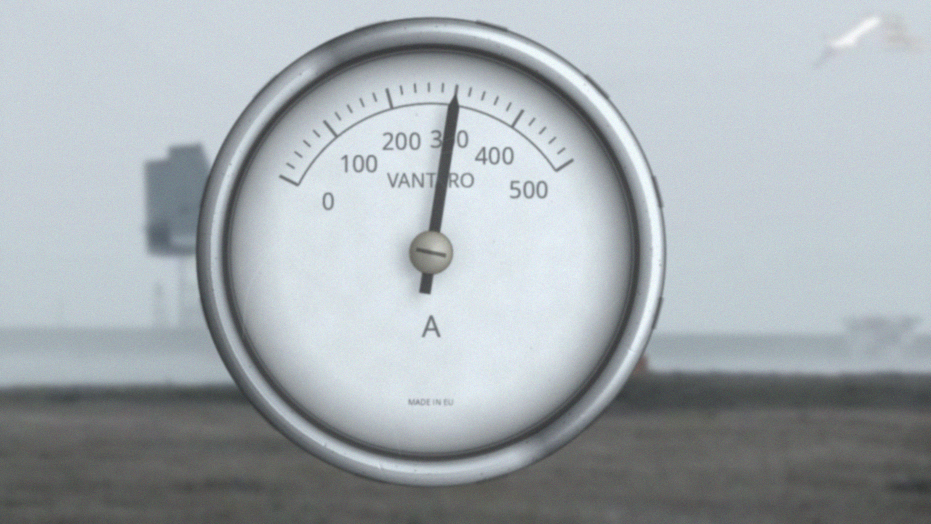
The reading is 300 A
